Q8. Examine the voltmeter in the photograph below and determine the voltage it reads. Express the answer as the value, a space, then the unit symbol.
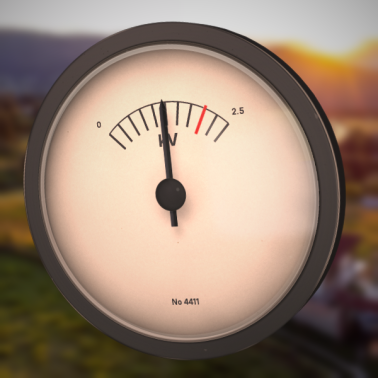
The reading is 1.25 kV
